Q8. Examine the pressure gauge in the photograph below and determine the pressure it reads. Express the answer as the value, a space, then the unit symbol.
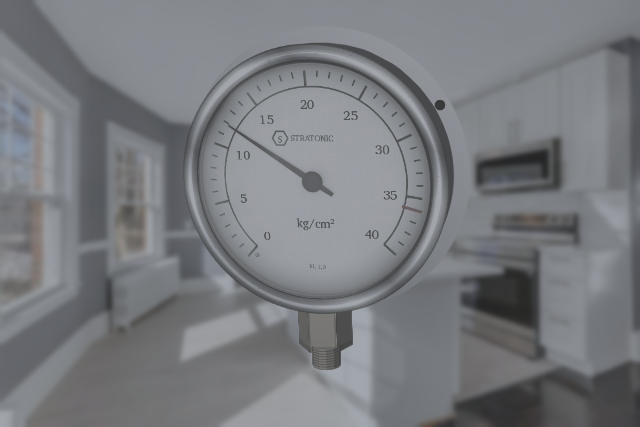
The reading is 12 kg/cm²
